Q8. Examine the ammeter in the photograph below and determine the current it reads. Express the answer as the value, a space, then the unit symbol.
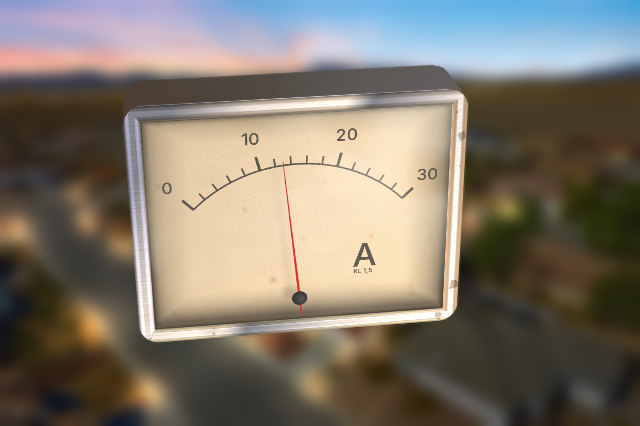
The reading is 13 A
